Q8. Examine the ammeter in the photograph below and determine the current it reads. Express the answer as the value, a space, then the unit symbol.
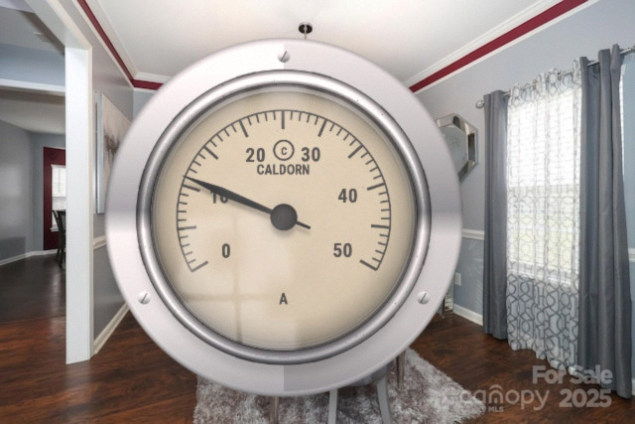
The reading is 11 A
